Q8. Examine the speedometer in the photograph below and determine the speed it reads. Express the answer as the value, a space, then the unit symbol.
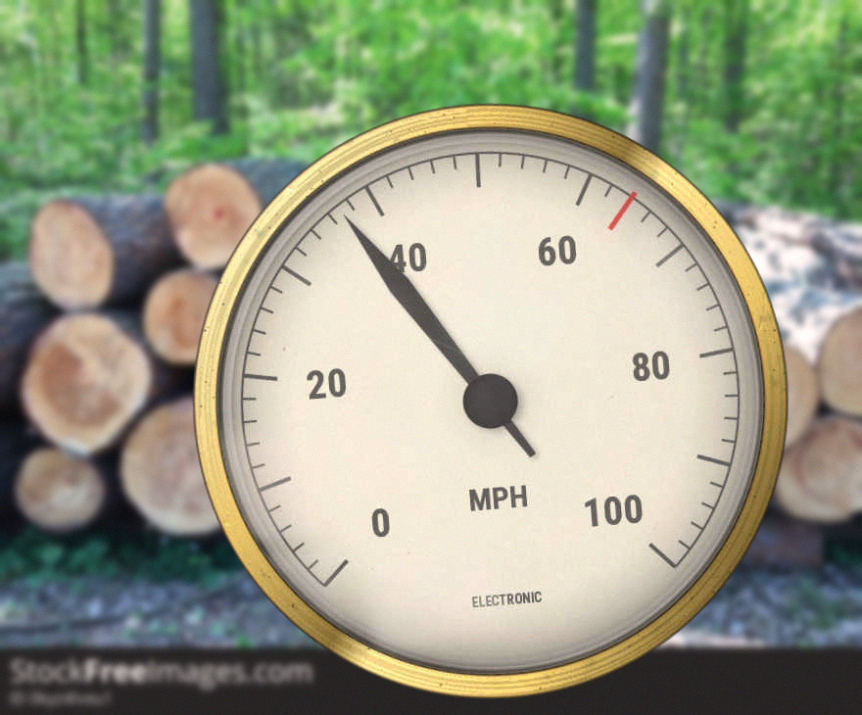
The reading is 37 mph
